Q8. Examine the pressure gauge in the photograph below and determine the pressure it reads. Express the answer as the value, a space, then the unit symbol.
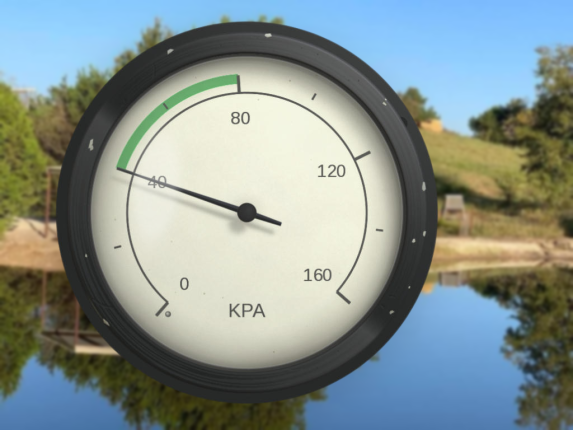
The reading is 40 kPa
